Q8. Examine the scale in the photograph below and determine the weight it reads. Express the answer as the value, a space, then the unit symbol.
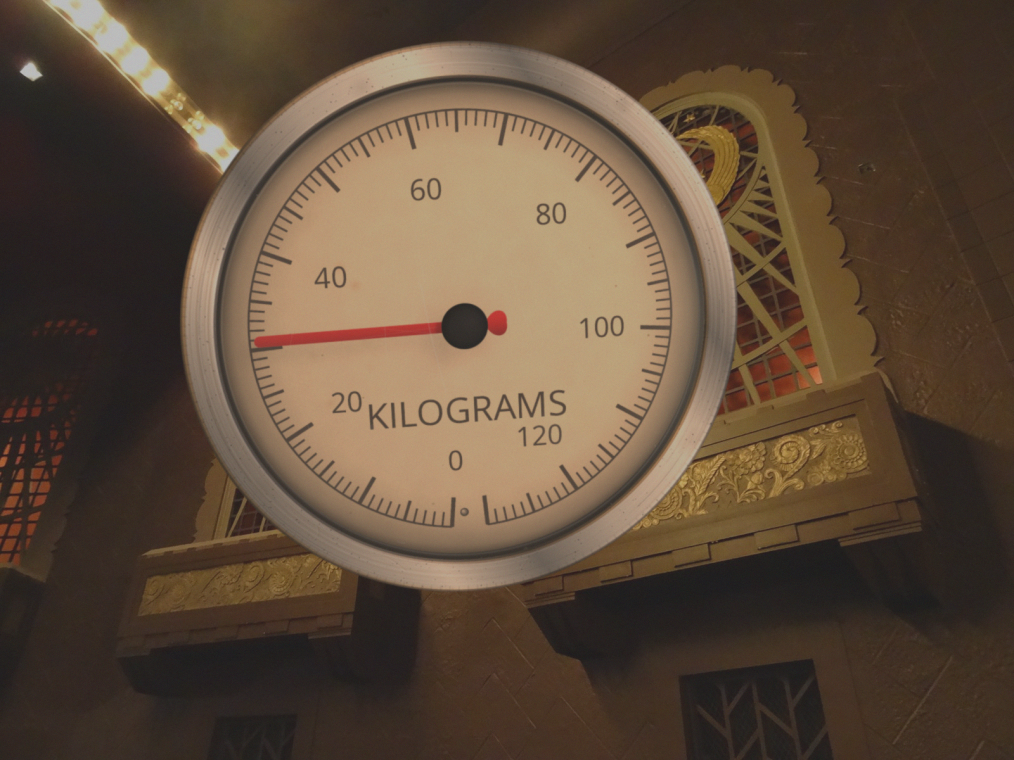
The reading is 31 kg
